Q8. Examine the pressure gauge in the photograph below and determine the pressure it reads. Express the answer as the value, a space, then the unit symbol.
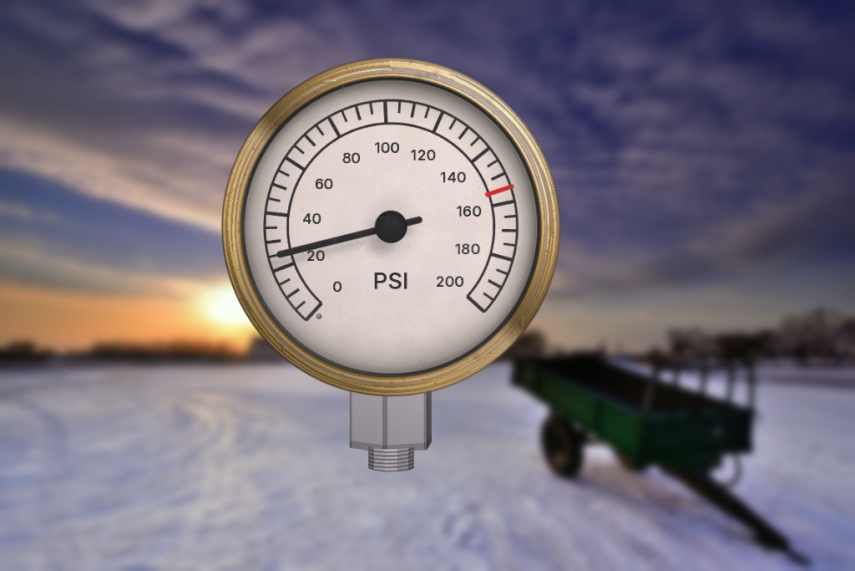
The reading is 25 psi
